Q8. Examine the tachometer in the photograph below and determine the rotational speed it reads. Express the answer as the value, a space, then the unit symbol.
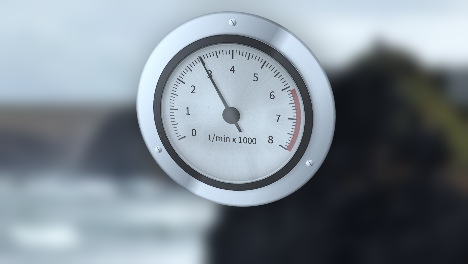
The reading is 3000 rpm
